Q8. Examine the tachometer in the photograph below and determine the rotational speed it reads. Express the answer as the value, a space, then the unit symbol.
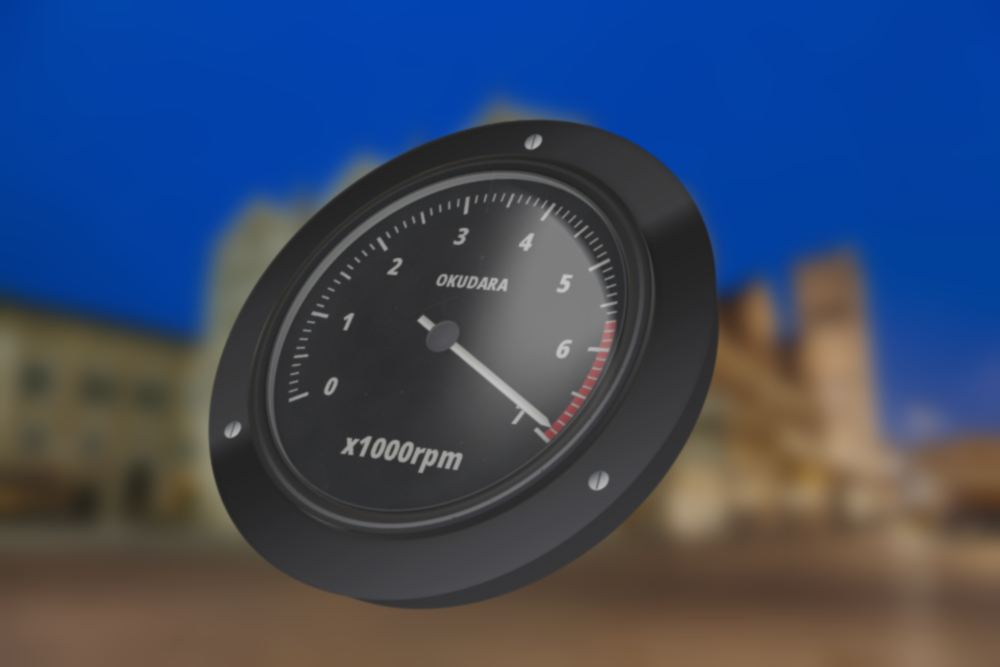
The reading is 6900 rpm
